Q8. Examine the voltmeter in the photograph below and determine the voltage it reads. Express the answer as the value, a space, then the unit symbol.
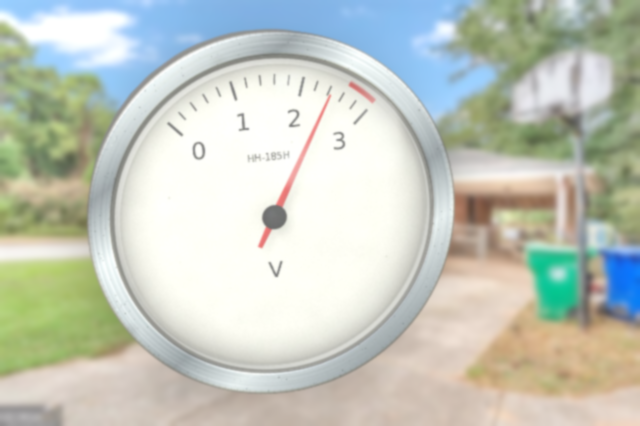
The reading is 2.4 V
